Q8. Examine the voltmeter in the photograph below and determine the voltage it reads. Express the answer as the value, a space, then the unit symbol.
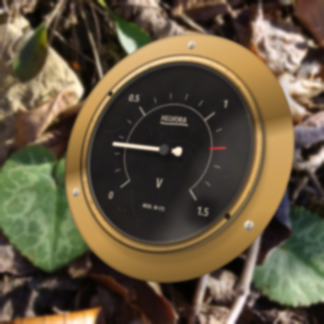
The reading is 0.25 V
